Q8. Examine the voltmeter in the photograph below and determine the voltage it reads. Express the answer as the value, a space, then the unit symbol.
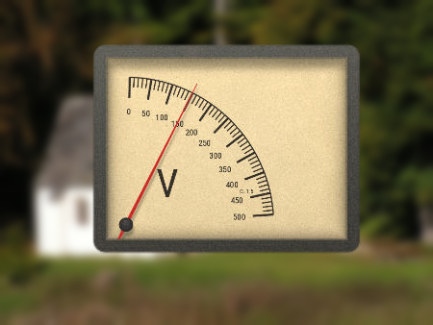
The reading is 150 V
